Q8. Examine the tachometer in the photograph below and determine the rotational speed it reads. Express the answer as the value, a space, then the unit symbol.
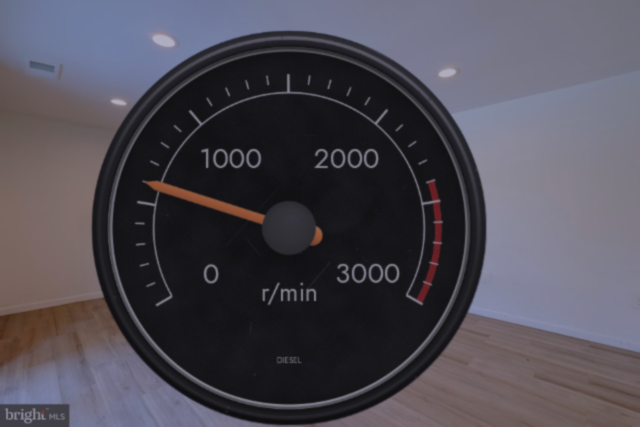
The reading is 600 rpm
